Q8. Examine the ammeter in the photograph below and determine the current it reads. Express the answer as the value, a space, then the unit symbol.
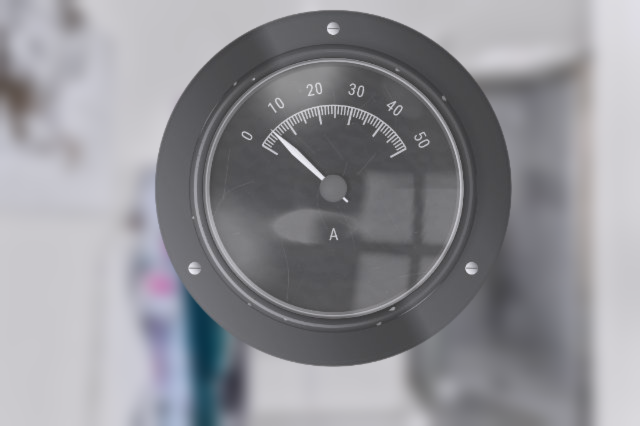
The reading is 5 A
